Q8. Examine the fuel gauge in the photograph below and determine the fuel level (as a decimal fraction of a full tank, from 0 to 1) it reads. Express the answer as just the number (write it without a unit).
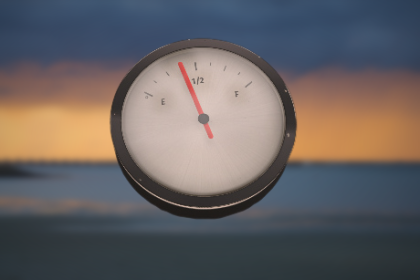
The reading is 0.375
